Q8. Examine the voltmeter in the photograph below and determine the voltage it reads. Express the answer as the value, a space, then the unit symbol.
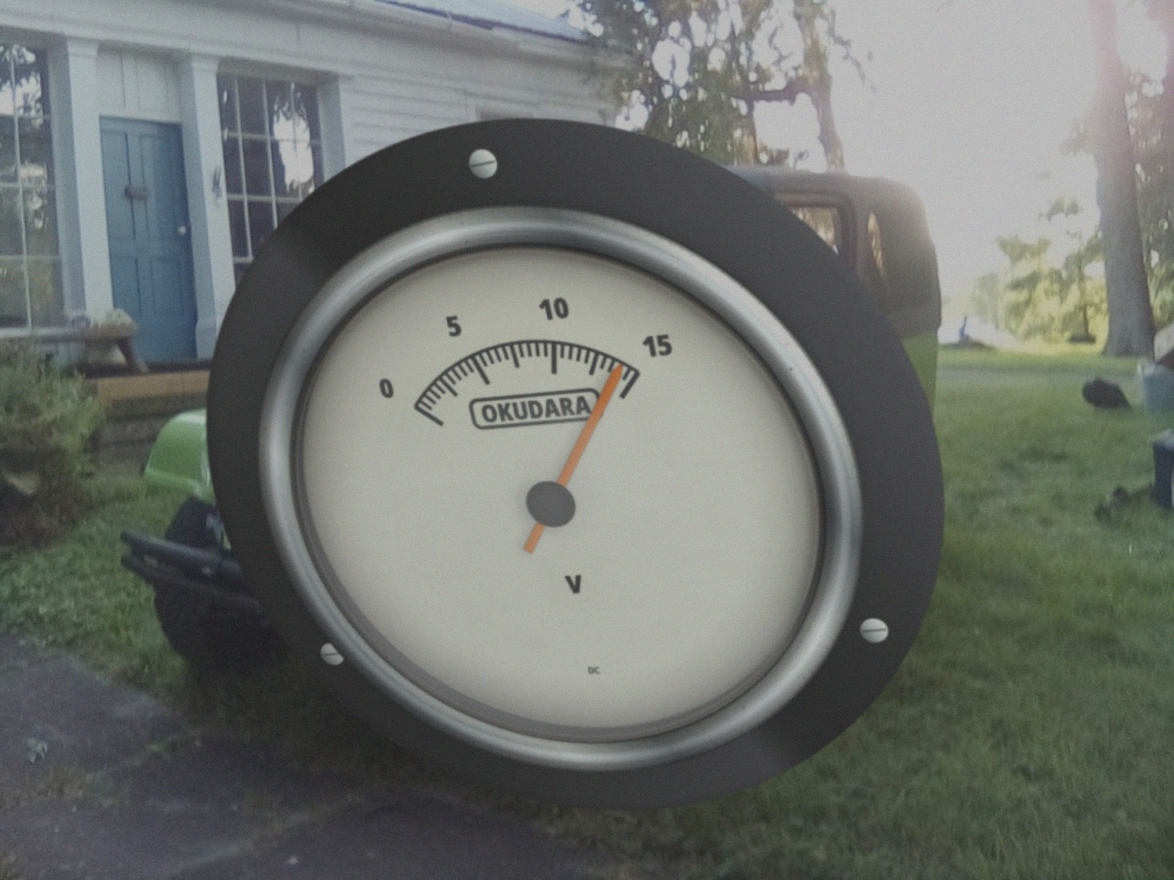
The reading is 14 V
